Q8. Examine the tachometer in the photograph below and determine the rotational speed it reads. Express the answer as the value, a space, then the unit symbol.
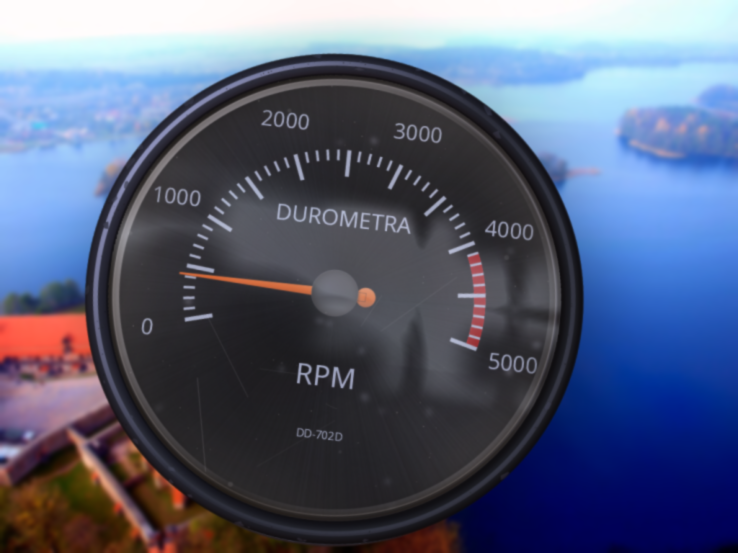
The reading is 400 rpm
